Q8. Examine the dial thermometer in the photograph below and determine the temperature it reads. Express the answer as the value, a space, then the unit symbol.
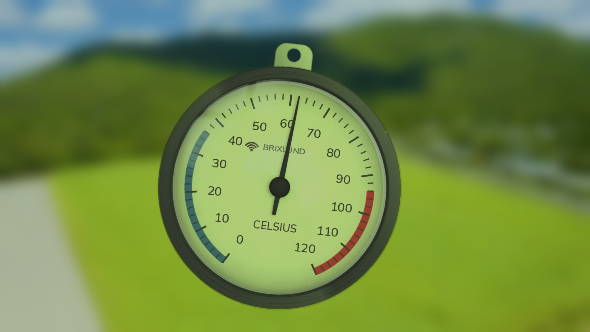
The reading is 62 °C
